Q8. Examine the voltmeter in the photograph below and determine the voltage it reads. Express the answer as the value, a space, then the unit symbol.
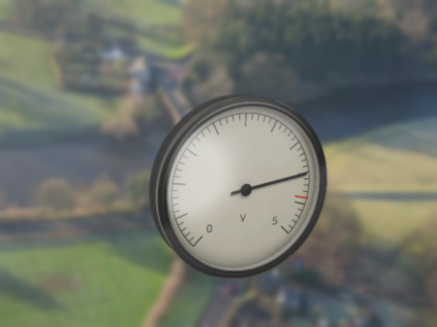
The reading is 4 V
